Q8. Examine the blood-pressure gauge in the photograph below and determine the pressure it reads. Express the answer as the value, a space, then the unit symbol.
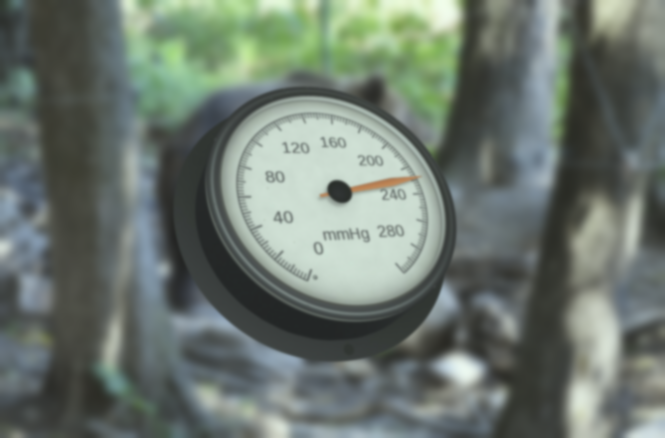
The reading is 230 mmHg
